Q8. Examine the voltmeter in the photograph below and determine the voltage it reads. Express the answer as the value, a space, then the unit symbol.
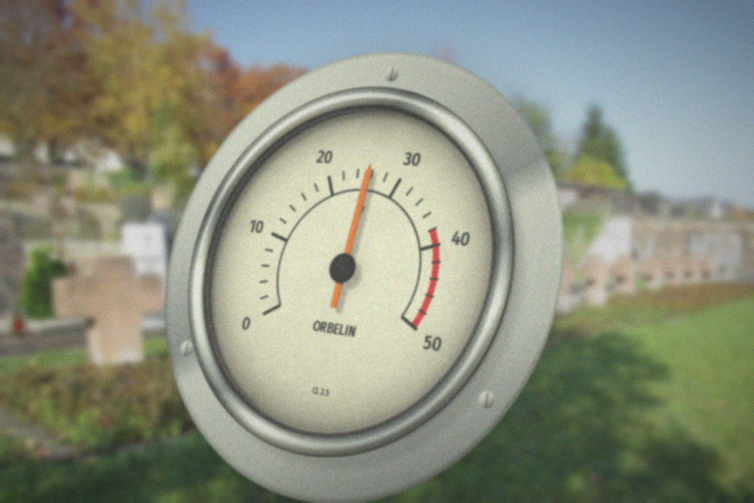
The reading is 26 V
